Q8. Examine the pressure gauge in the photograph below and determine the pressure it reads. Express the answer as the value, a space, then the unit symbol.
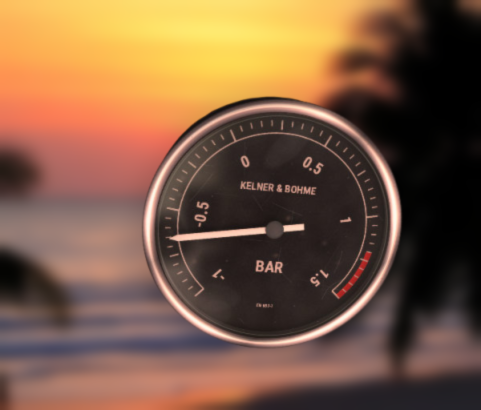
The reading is -0.65 bar
